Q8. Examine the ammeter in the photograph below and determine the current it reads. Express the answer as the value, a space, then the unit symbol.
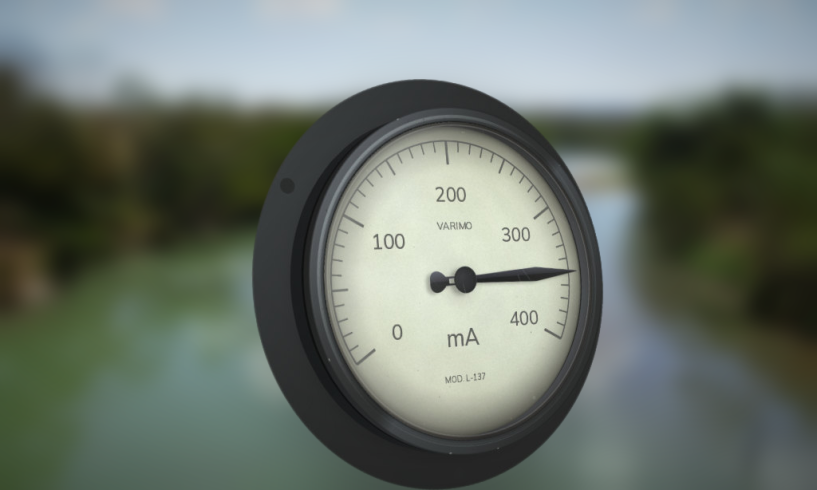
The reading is 350 mA
